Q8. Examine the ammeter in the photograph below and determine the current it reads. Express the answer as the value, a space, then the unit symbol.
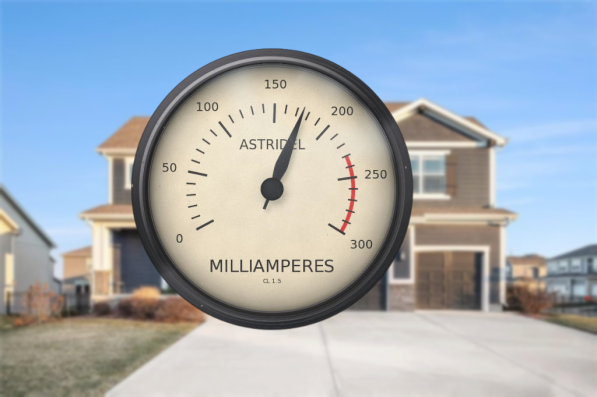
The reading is 175 mA
